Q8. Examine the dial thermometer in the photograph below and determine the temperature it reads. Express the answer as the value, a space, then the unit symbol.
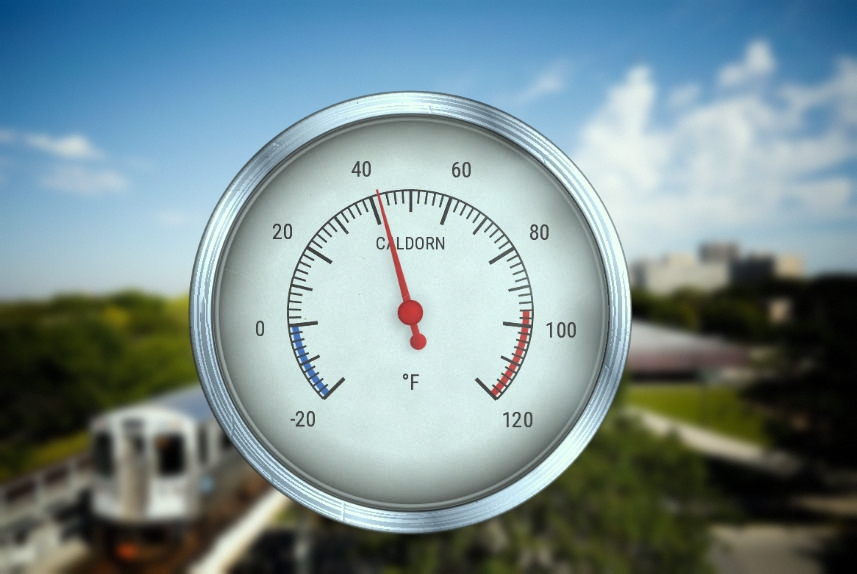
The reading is 42 °F
